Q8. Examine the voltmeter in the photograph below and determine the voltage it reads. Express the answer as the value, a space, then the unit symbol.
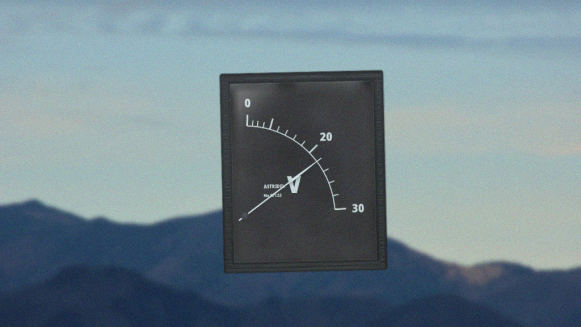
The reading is 22 V
